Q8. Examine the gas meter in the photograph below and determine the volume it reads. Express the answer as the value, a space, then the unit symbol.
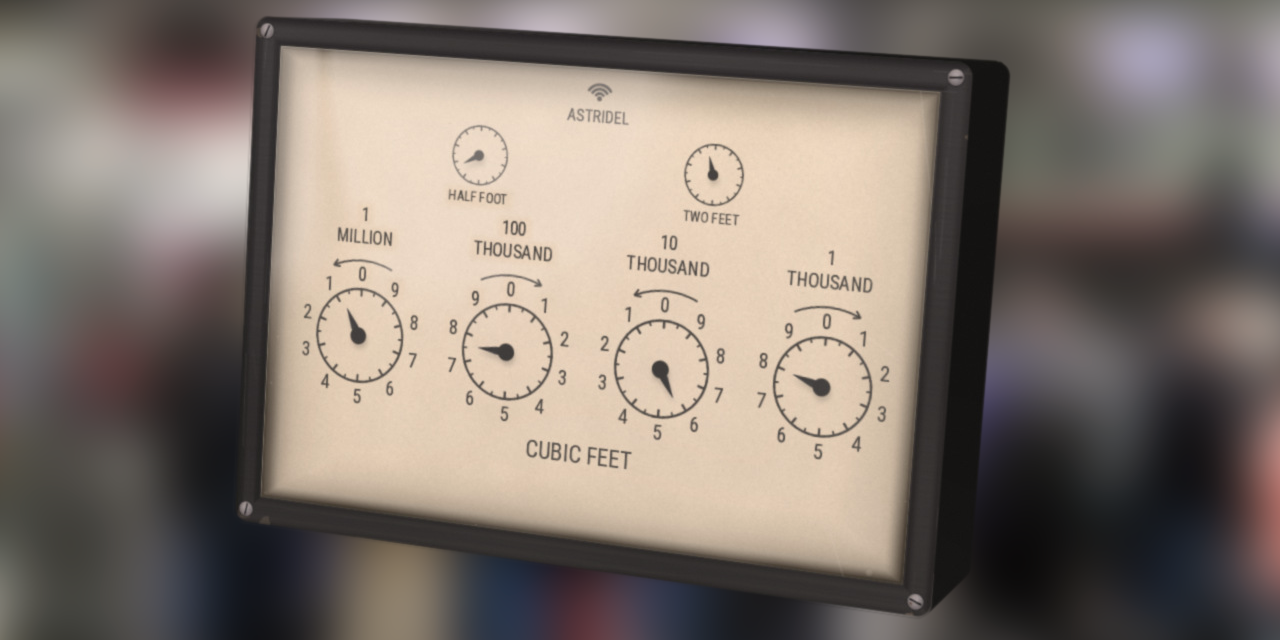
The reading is 75800 ft³
